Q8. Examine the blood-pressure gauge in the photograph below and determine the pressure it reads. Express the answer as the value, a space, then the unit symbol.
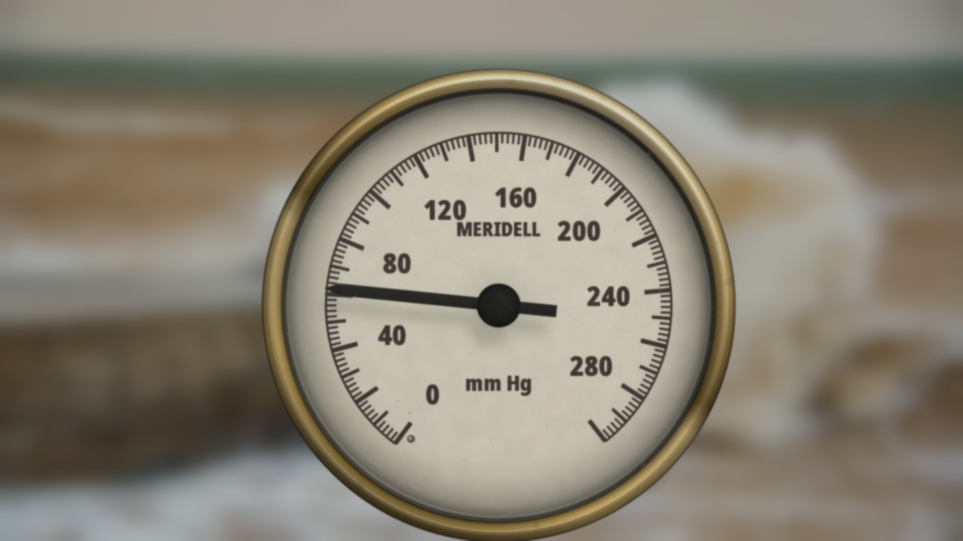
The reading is 62 mmHg
